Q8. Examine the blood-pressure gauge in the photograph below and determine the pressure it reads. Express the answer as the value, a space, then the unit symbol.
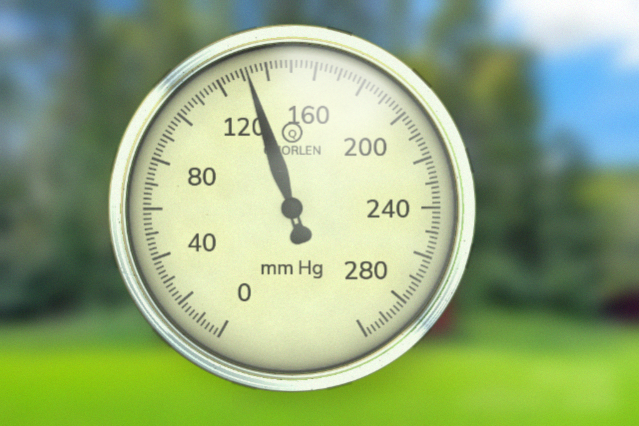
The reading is 132 mmHg
